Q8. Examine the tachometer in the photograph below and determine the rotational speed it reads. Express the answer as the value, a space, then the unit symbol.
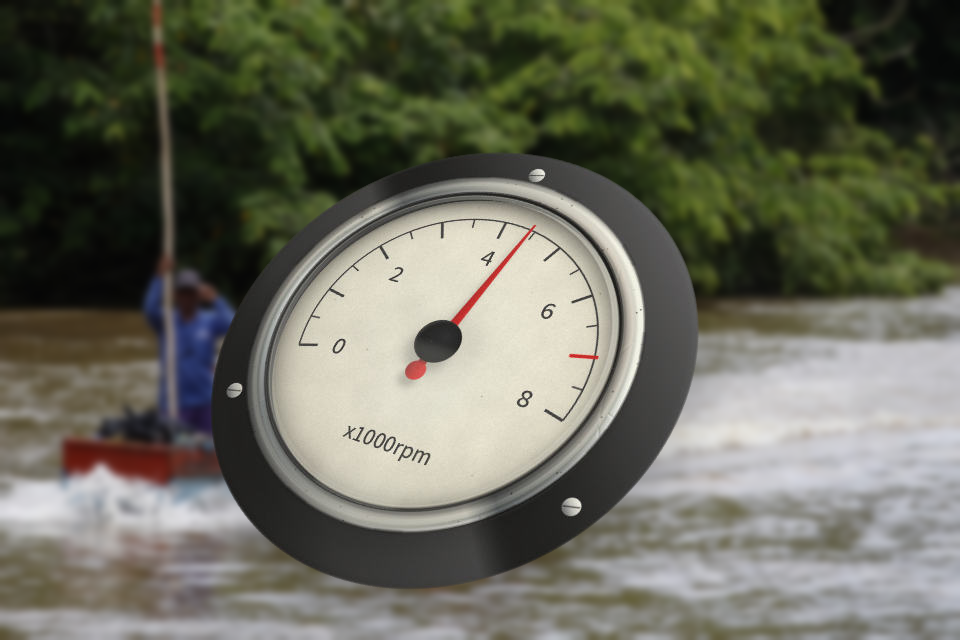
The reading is 4500 rpm
